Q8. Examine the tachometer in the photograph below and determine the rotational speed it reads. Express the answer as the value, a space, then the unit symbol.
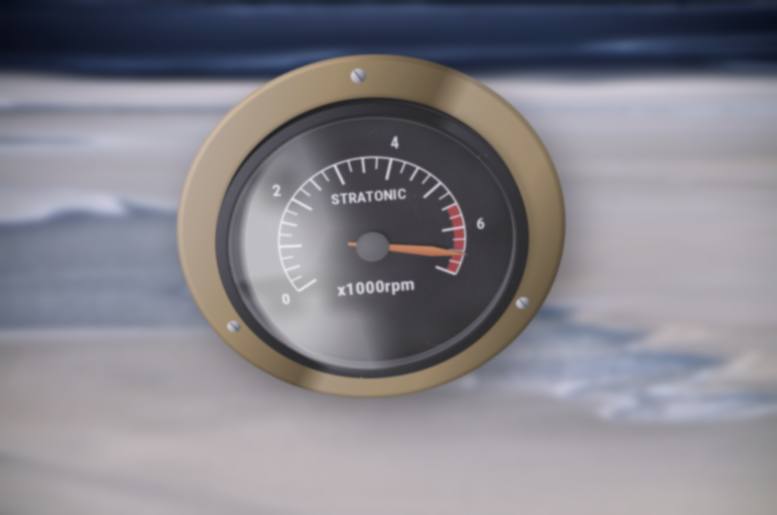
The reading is 6500 rpm
